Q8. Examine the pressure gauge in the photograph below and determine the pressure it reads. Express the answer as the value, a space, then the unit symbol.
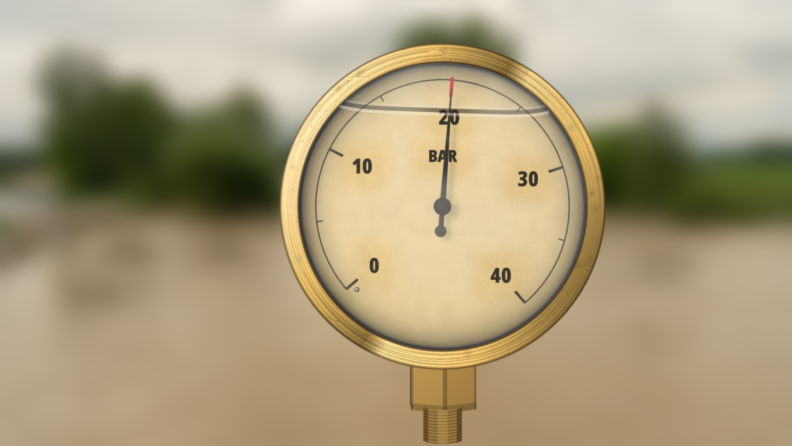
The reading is 20 bar
